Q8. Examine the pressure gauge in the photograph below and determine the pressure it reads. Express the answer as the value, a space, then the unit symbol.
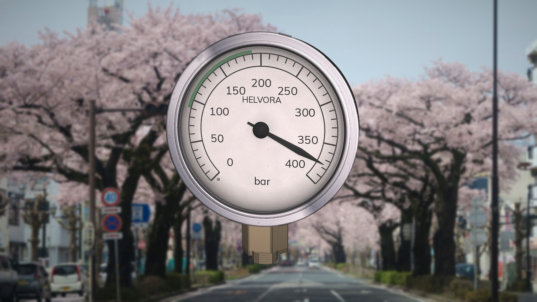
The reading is 375 bar
